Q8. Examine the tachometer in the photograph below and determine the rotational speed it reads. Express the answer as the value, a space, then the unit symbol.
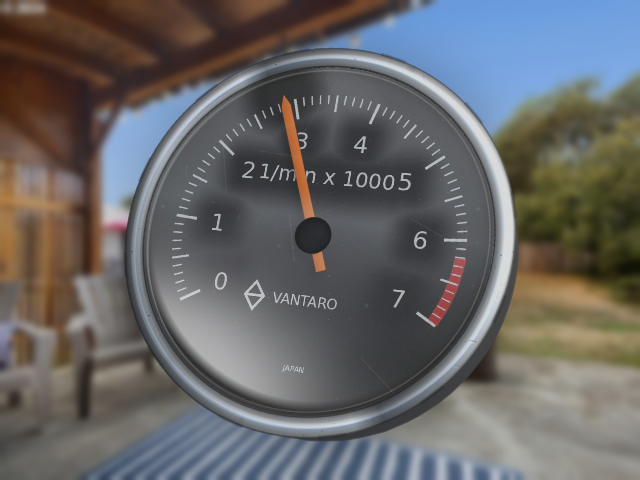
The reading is 2900 rpm
